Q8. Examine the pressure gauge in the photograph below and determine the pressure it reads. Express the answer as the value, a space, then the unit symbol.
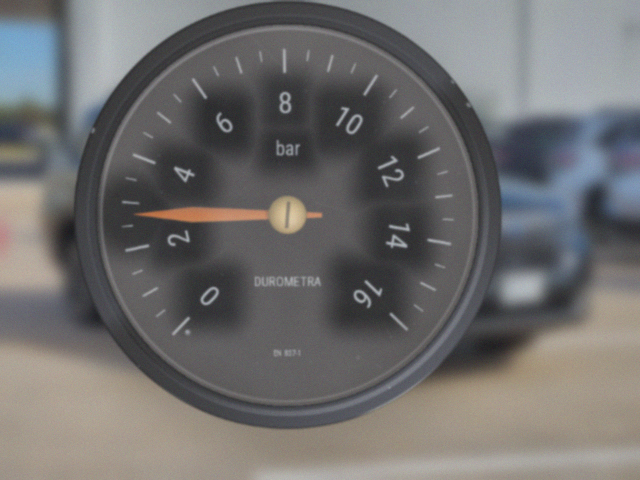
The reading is 2.75 bar
